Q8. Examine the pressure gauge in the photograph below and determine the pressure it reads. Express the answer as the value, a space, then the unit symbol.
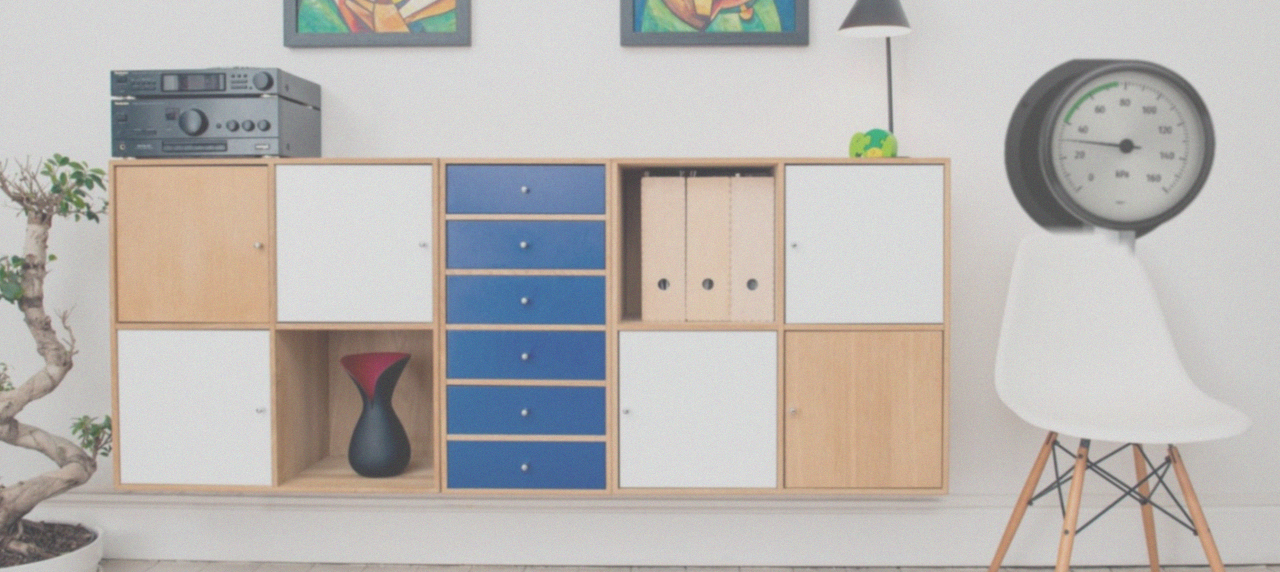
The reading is 30 kPa
